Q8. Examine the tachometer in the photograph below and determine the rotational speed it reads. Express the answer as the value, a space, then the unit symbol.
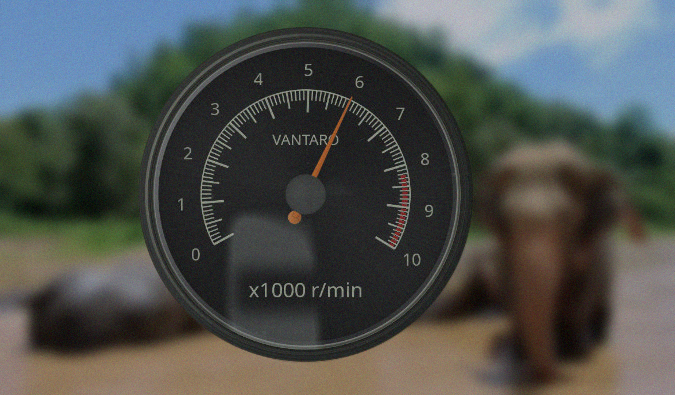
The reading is 6000 rpm
